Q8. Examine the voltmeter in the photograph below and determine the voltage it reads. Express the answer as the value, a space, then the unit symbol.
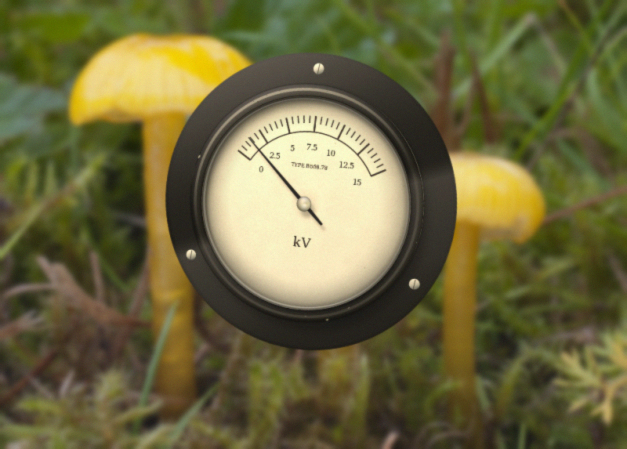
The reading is 1.5 kV
